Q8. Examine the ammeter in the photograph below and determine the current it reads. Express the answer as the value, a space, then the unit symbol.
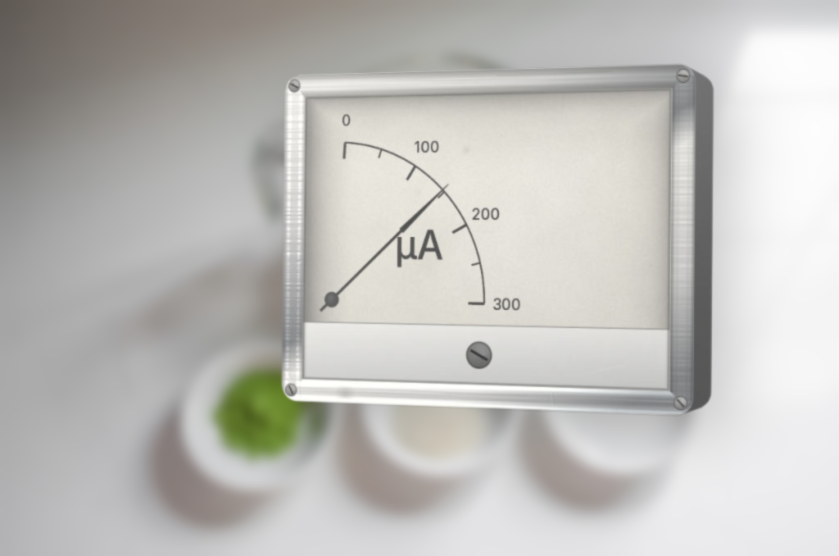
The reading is 150 µA
